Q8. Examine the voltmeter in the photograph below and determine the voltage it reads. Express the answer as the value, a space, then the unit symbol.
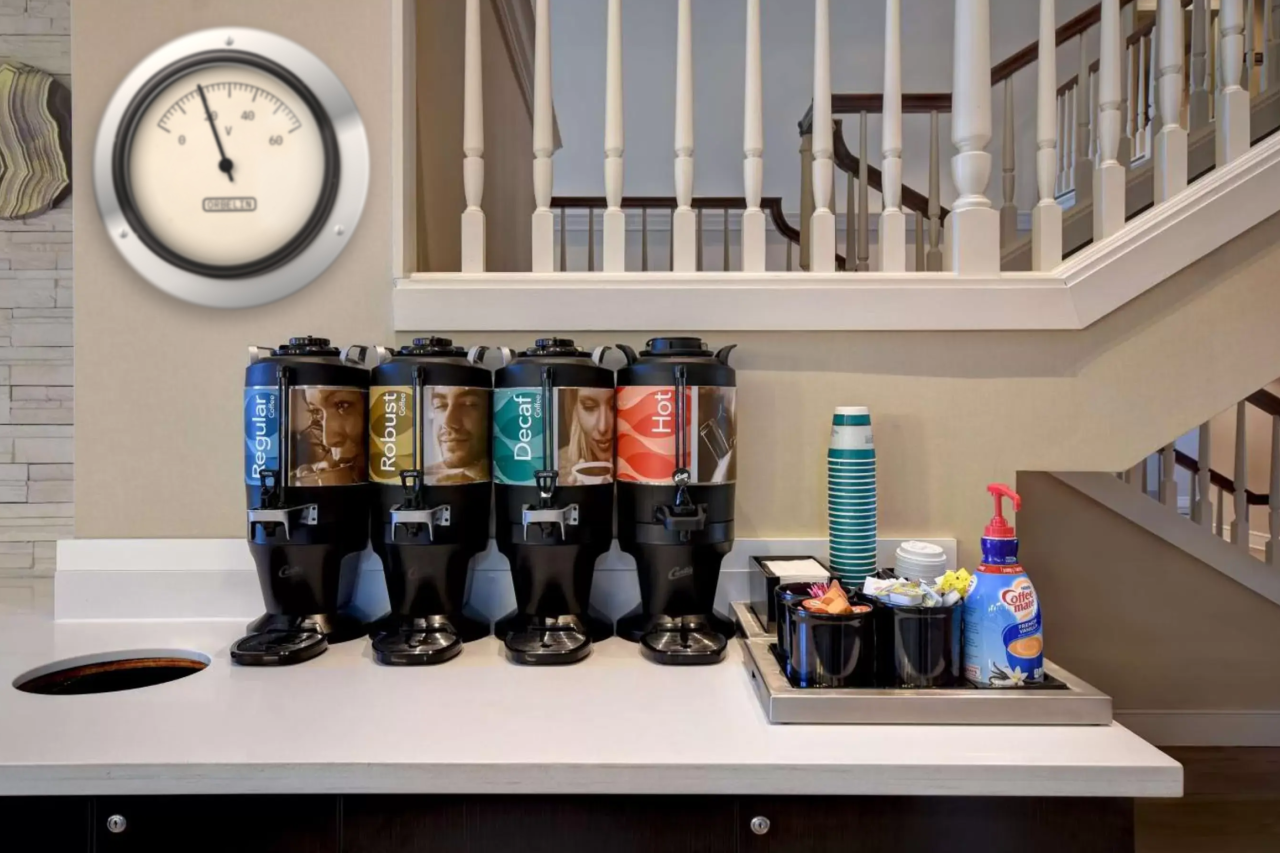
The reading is 20 V
